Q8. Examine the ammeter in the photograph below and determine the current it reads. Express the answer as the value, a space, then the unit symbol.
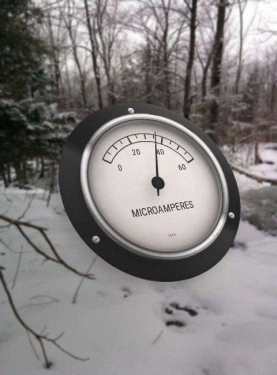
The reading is 35 µA
